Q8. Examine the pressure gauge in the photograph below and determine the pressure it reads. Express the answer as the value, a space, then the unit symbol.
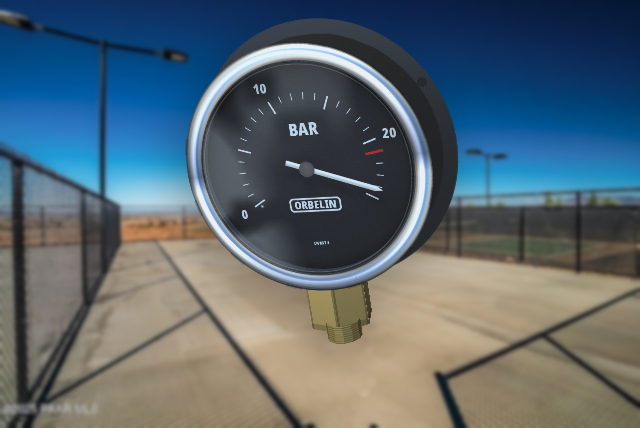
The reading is 24 bar
